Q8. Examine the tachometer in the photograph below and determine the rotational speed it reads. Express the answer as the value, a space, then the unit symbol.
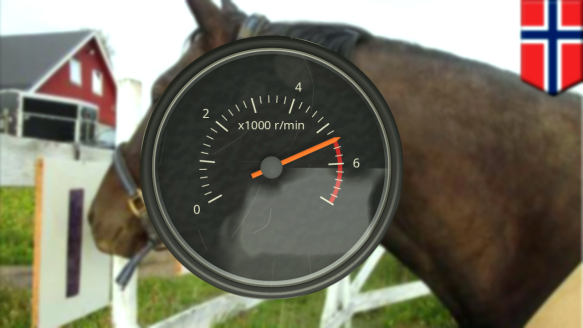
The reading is 5400 rpm
